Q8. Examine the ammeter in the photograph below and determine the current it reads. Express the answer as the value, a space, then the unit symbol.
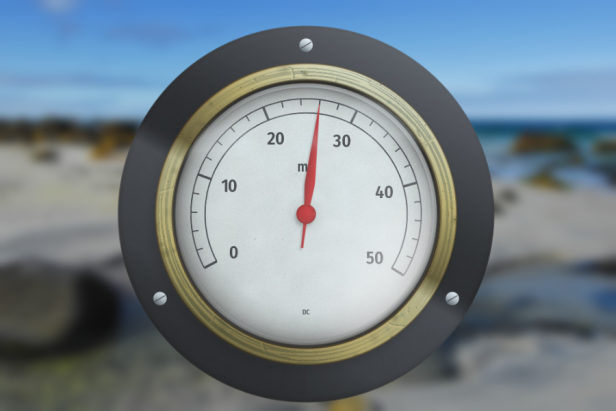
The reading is 26 mA
